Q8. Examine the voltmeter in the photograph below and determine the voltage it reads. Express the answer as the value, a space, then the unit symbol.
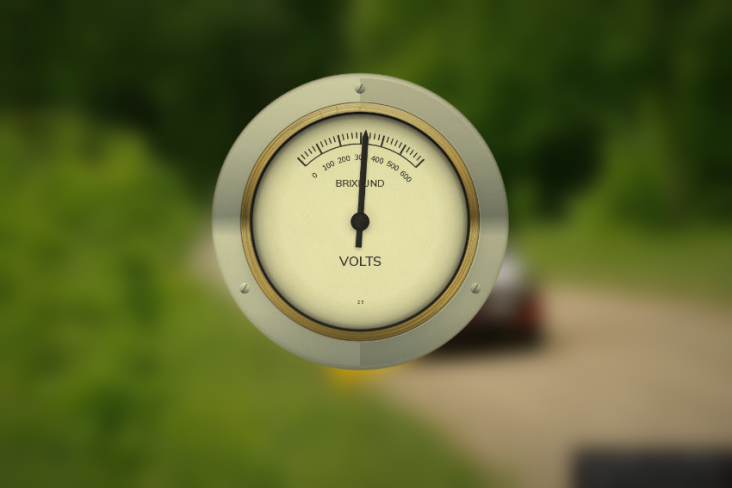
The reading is 320 V
